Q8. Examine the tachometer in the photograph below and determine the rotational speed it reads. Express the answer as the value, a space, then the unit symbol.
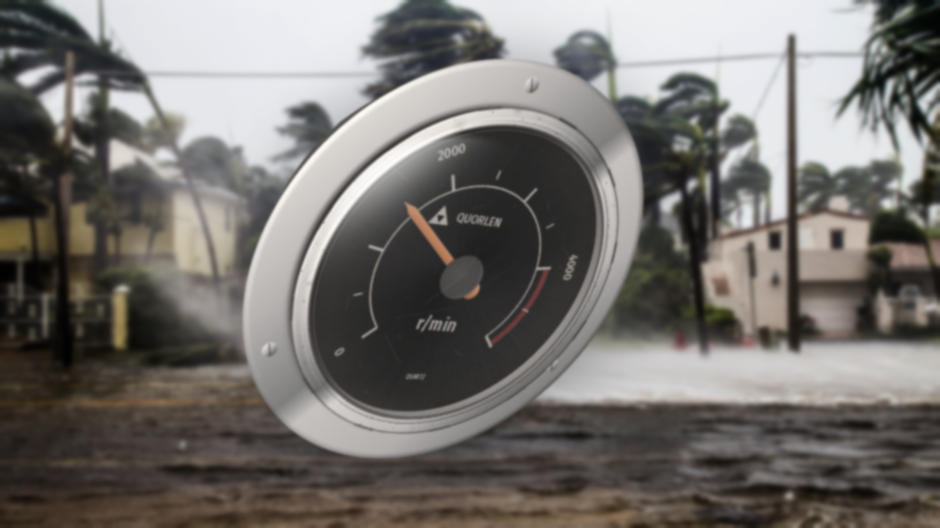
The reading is 1500 rpm
